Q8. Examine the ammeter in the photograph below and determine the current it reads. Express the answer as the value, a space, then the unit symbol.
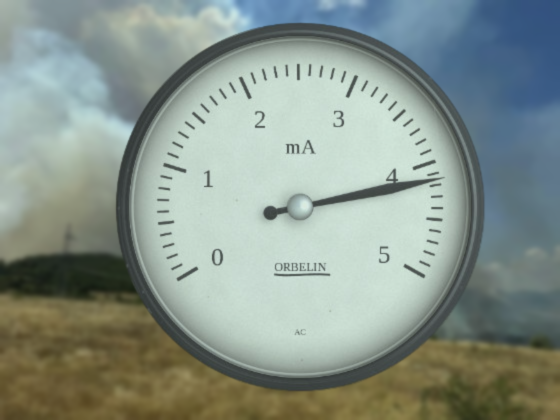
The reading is 4.15 mA
